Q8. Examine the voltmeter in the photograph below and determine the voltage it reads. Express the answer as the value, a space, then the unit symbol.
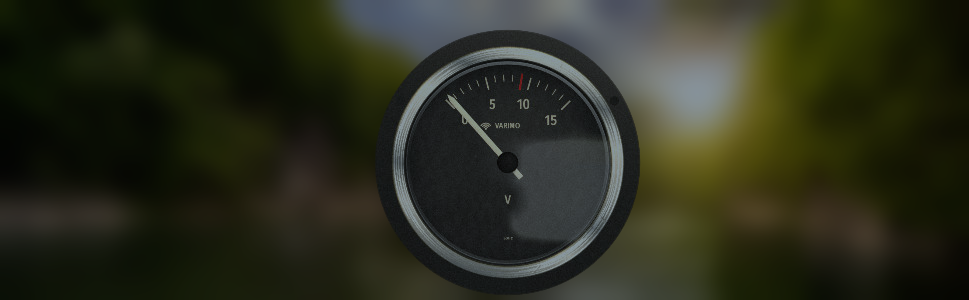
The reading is 0.5 V
